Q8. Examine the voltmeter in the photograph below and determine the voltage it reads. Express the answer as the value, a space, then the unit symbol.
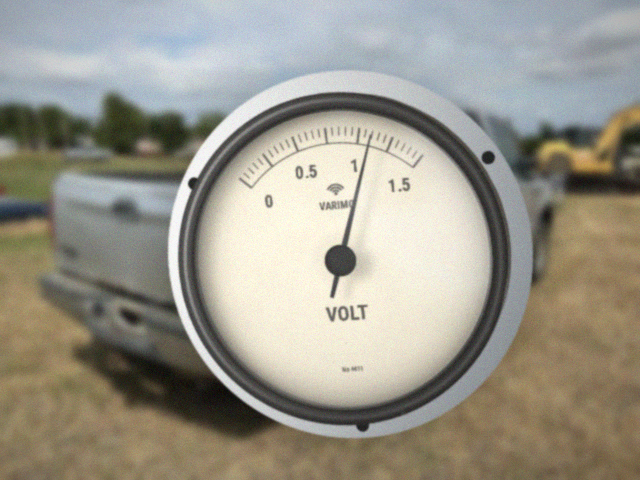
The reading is 1.1 V
